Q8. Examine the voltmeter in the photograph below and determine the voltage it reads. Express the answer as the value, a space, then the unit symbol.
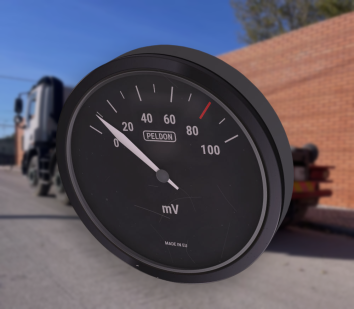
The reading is 10 mV
